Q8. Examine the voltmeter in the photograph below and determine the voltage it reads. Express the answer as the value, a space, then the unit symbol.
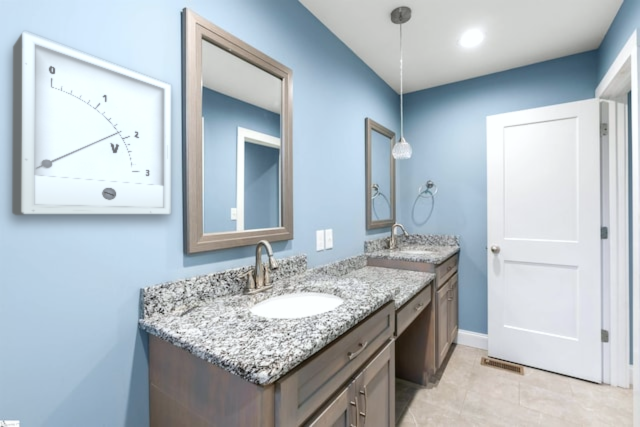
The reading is 1.8 V
